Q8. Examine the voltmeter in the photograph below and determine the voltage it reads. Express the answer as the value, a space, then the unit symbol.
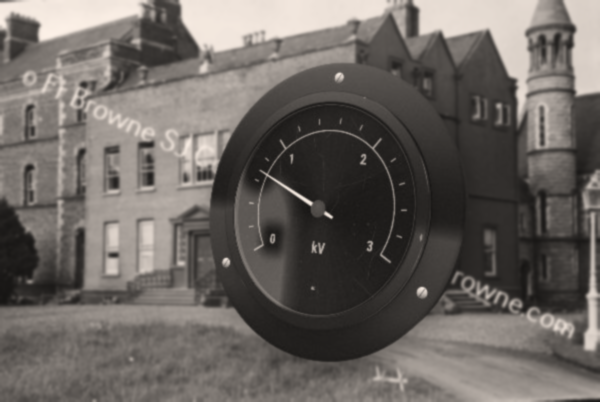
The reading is 0.7 kV
